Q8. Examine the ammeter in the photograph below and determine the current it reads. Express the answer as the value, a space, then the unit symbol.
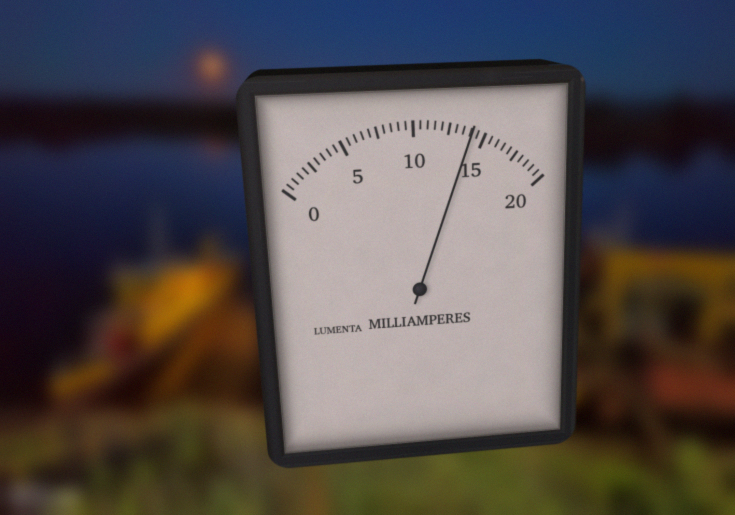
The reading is 14 mA
